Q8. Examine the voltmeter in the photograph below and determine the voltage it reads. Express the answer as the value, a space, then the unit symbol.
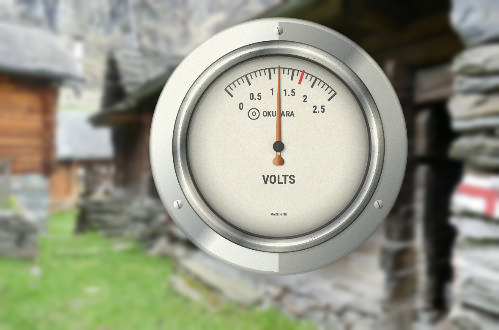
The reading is 1.2 V
